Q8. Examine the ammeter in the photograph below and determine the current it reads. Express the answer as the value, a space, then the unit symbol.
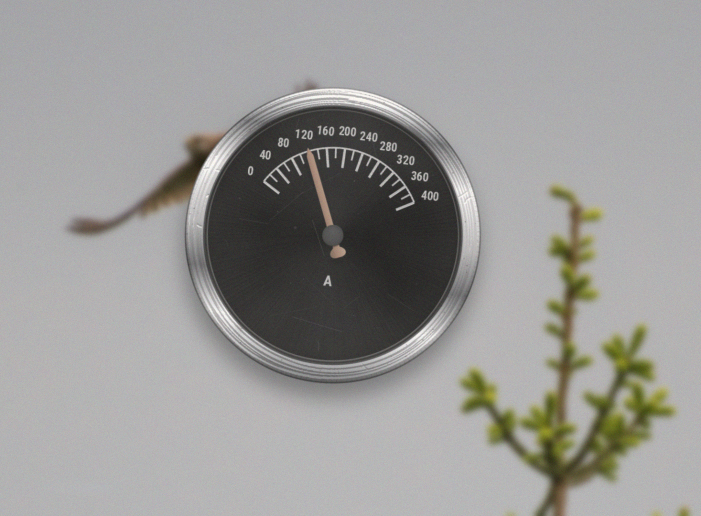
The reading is 120 A
